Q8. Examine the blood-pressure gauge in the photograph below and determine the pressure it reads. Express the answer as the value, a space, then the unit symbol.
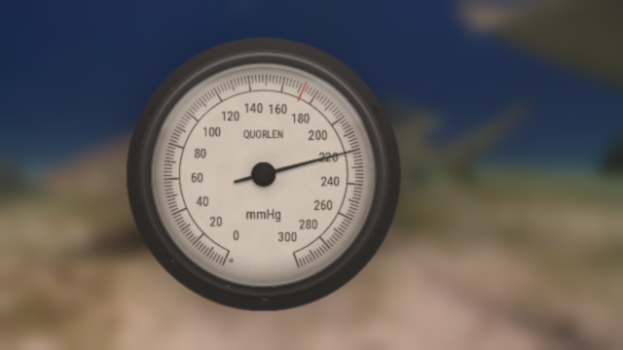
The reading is 220 mmHg
